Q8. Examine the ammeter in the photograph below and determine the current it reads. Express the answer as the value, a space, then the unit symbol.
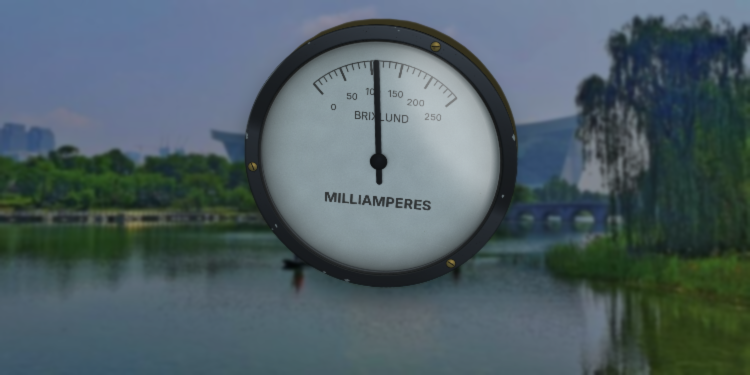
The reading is 110 mA
